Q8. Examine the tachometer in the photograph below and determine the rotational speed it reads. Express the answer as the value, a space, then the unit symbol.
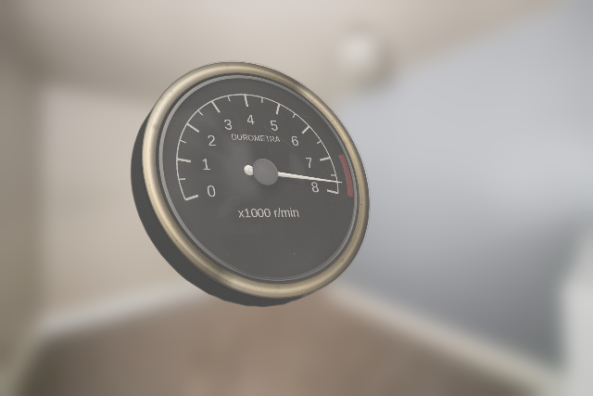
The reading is 7750 rpm
